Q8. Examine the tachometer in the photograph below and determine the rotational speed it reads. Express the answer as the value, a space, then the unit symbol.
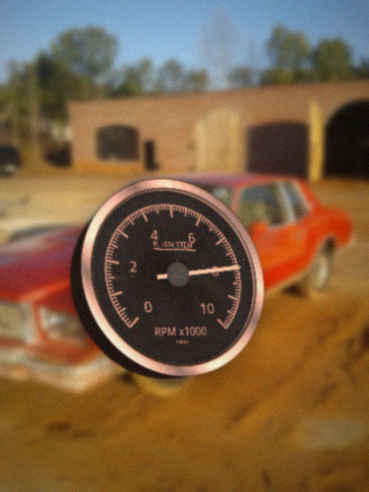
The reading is 8000 rpm
